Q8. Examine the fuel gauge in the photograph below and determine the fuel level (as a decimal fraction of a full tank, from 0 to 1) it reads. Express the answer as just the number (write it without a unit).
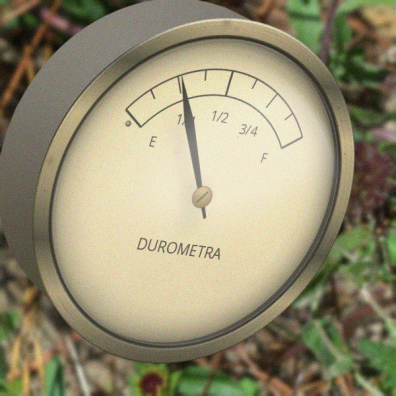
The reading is 0.25
